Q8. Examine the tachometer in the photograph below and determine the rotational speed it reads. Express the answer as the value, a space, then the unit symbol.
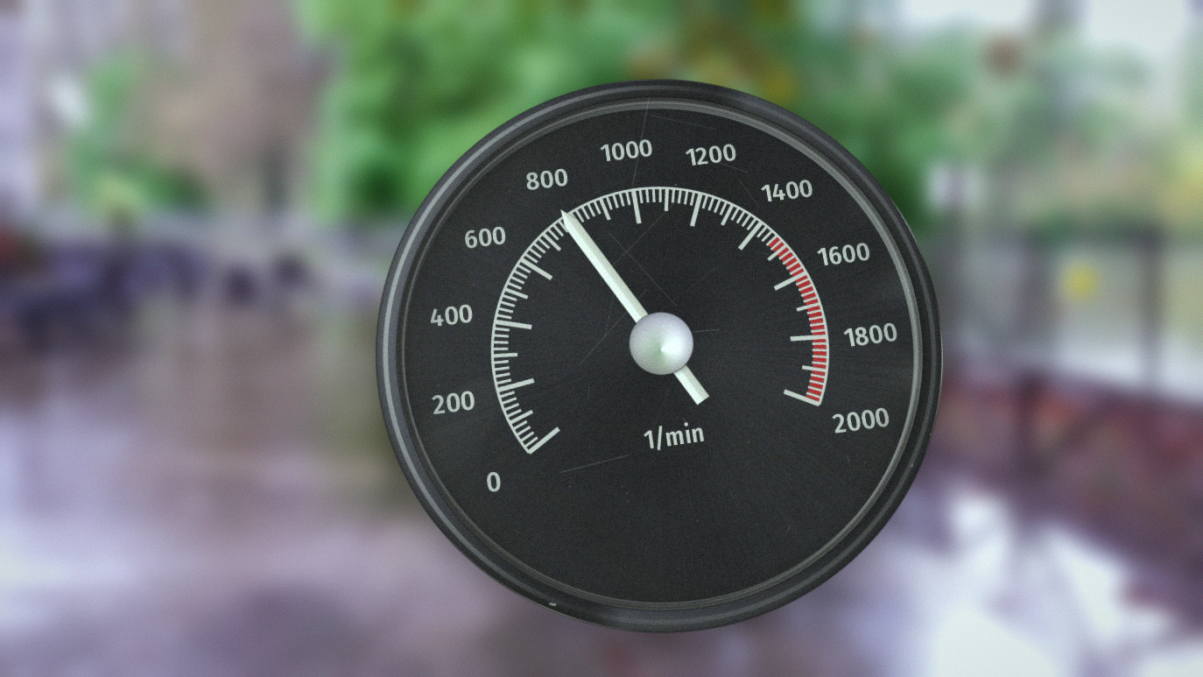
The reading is 780 rpm
